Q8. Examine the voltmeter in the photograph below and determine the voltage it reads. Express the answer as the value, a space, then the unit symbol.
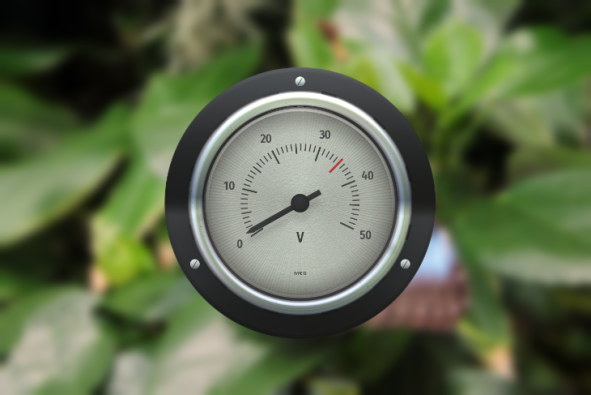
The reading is 1 V
